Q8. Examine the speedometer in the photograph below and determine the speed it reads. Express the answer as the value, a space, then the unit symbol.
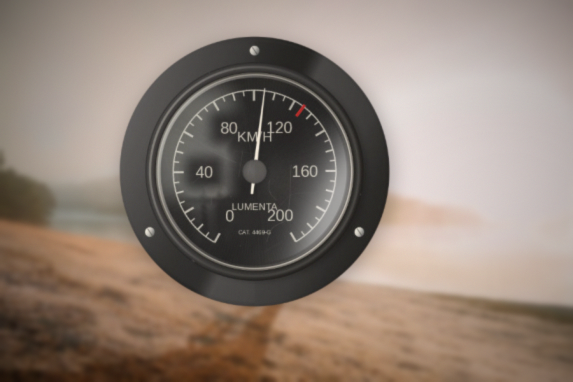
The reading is 105 km/h
